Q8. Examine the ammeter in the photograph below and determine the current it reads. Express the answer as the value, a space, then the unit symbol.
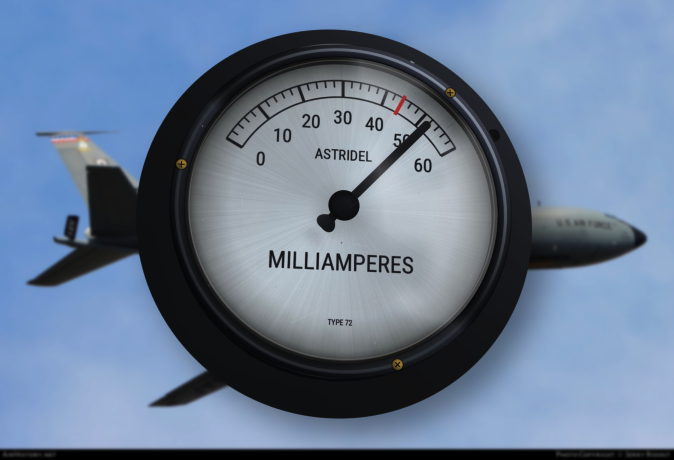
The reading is 52 mA
